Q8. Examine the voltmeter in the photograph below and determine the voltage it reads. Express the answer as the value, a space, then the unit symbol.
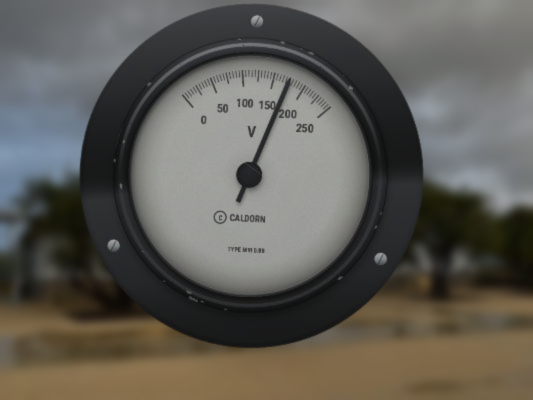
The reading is 175 V
